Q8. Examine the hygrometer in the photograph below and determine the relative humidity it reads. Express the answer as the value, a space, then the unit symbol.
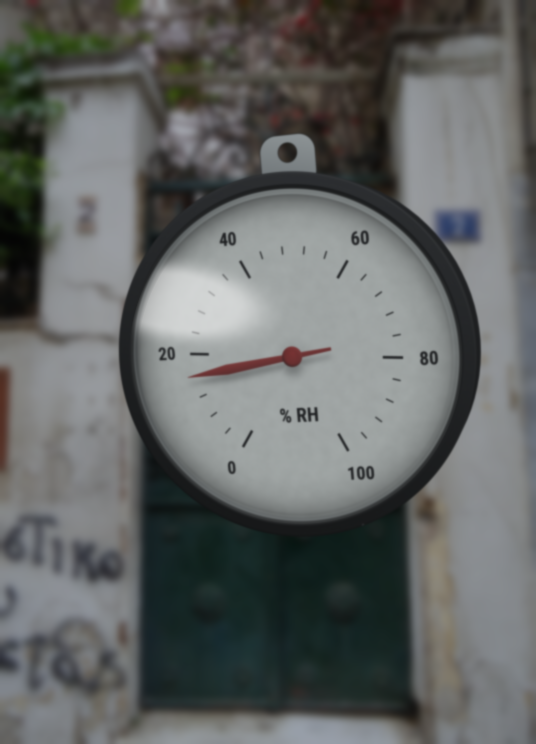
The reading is 16 %
